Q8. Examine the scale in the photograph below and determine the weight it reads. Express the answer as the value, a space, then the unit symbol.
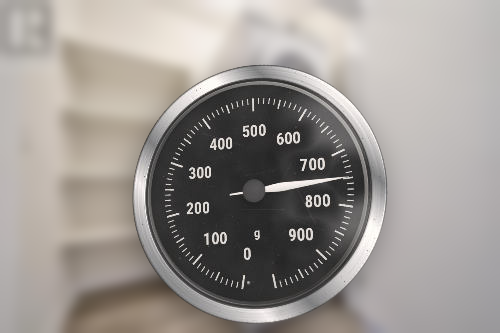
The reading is 750 g
